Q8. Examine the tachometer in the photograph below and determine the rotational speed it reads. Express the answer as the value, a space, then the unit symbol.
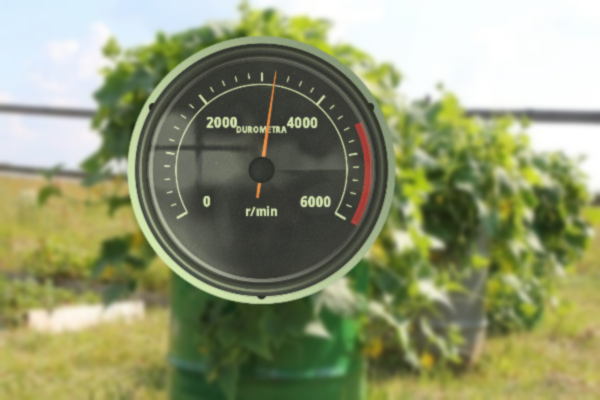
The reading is 3200 rpm
